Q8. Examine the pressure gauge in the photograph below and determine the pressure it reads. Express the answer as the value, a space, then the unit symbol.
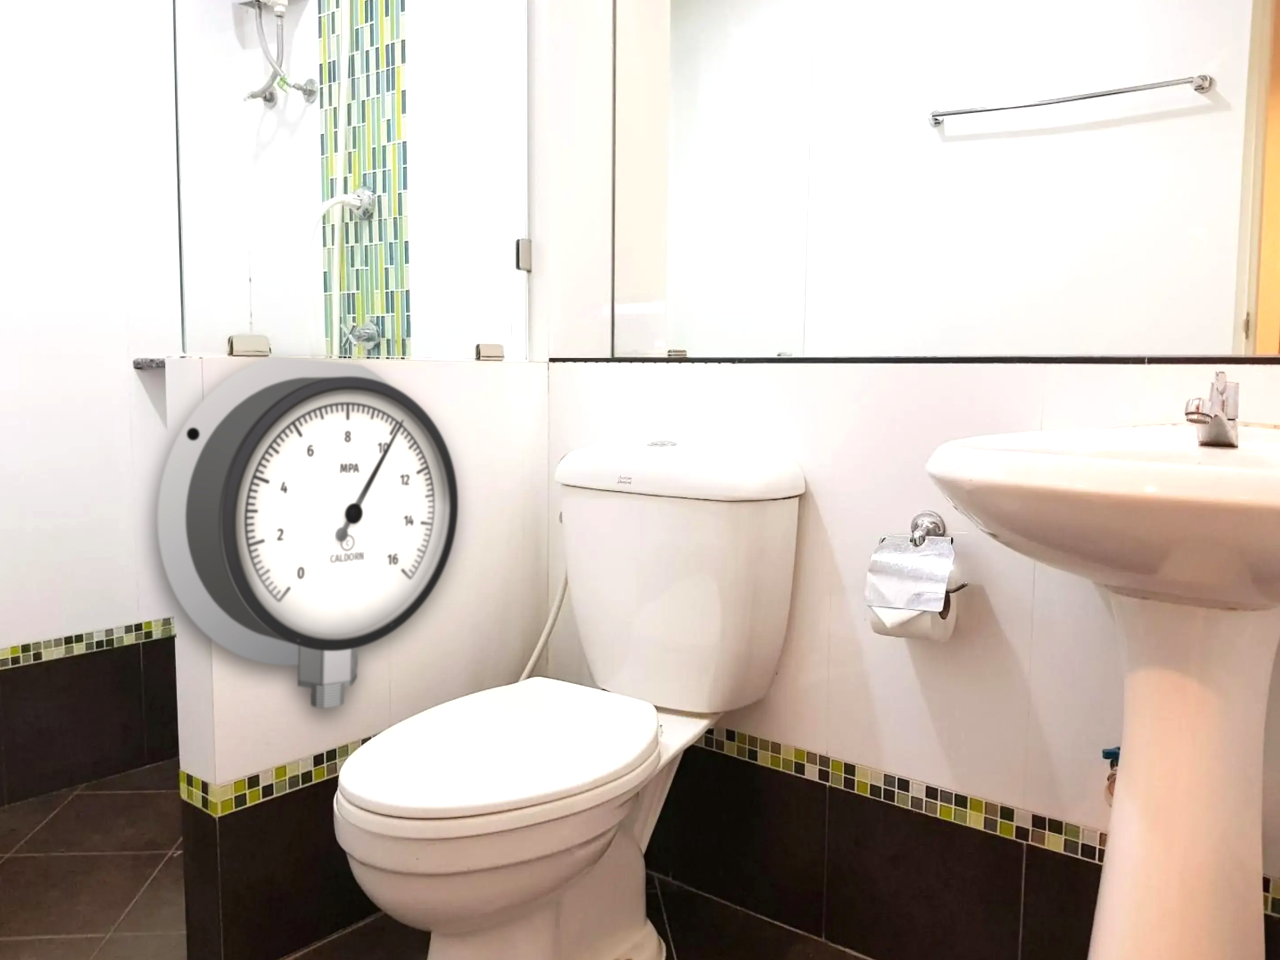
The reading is 10 MPa
